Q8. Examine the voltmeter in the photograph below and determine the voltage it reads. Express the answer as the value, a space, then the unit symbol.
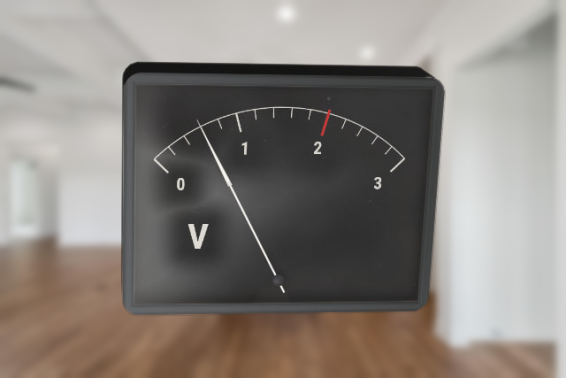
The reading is 0.6 V
